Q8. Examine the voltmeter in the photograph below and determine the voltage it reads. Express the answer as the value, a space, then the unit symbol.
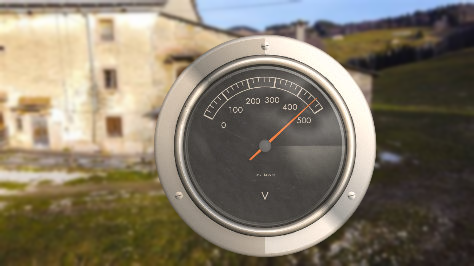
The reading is 460 V
